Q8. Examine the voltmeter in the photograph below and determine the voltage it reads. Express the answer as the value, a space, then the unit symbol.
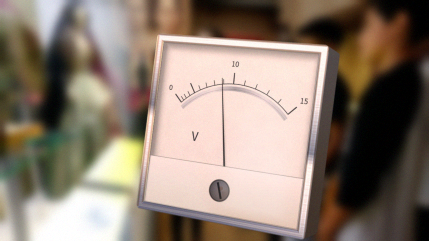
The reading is 9 V
